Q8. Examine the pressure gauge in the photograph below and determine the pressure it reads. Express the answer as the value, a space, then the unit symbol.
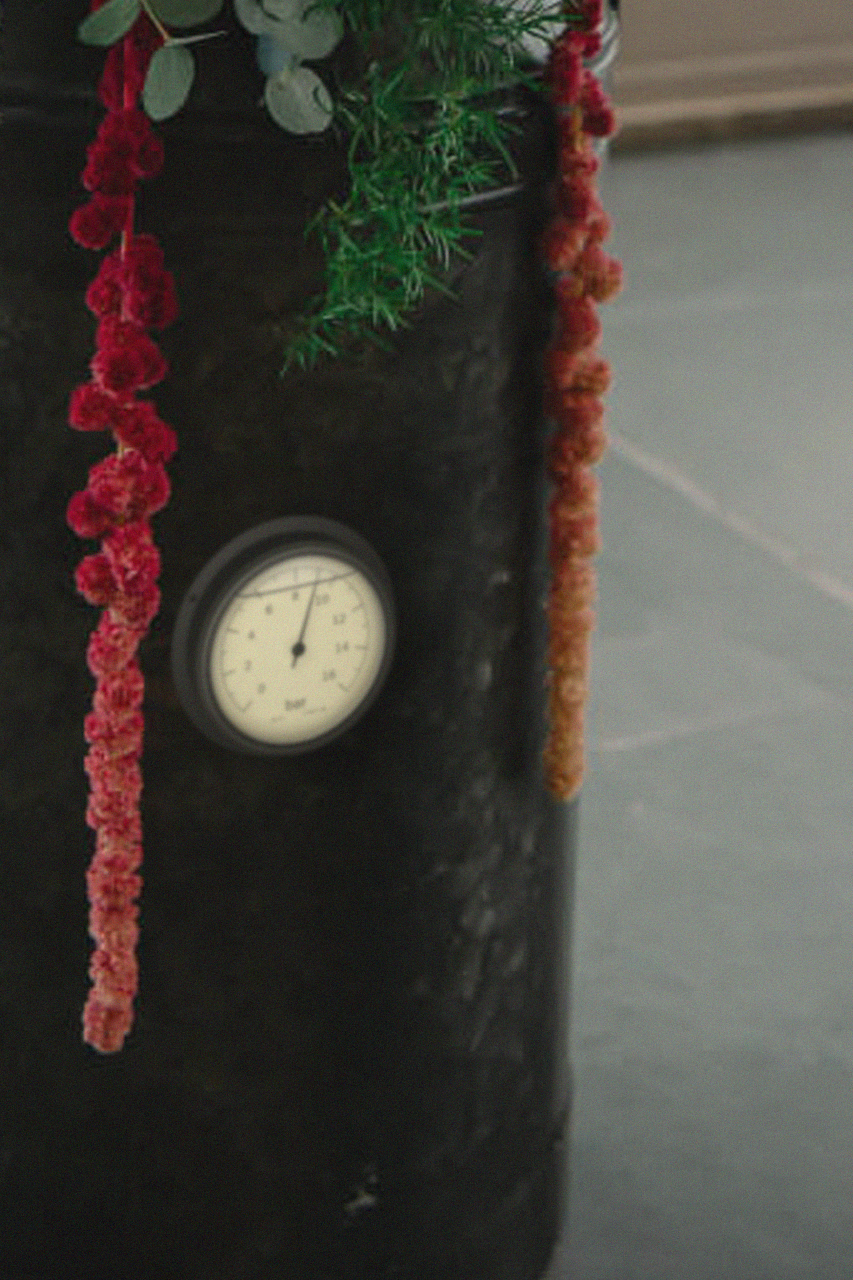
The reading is 9 bar
